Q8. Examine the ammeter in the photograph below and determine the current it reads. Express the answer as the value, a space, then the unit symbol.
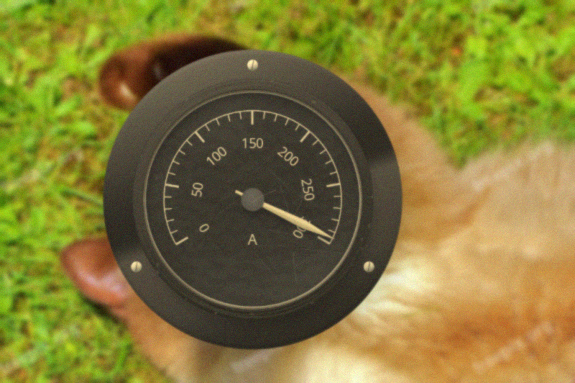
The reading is 295 A
